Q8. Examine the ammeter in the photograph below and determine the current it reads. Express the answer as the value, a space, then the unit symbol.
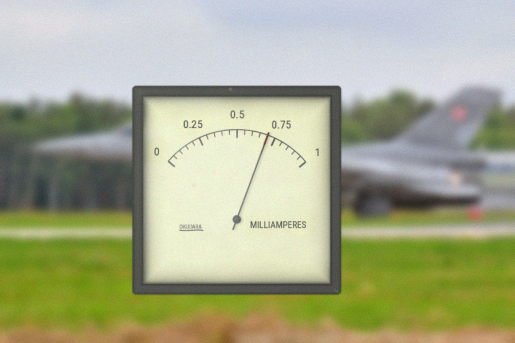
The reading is 0.7 mA
